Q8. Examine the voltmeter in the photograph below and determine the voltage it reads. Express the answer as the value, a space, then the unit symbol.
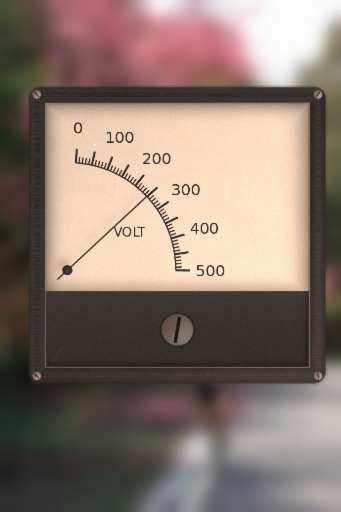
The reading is 250 V
